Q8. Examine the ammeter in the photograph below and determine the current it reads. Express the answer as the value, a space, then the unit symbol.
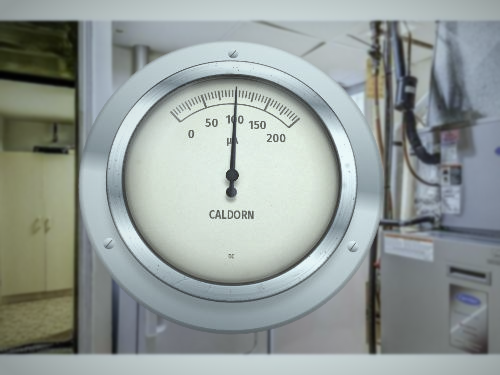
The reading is 100 µA
